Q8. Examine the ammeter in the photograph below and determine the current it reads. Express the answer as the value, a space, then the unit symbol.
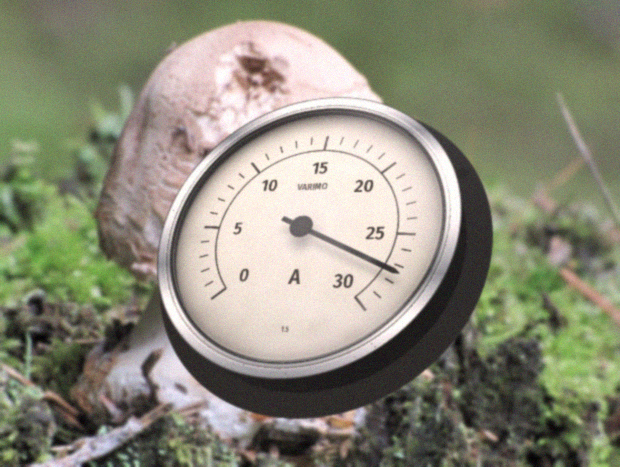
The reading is 27.5 A
